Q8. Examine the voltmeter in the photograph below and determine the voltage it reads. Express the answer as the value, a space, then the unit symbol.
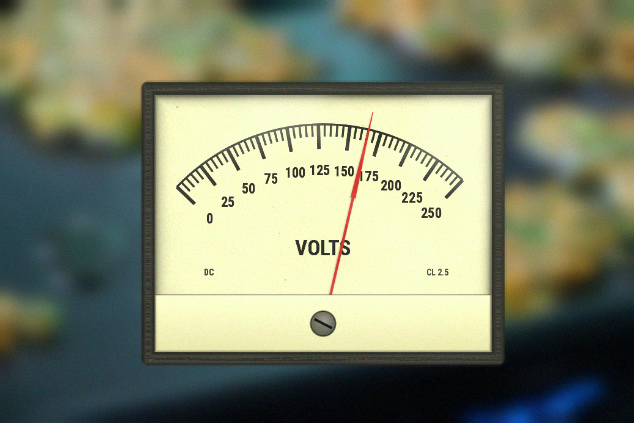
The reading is 165 V
